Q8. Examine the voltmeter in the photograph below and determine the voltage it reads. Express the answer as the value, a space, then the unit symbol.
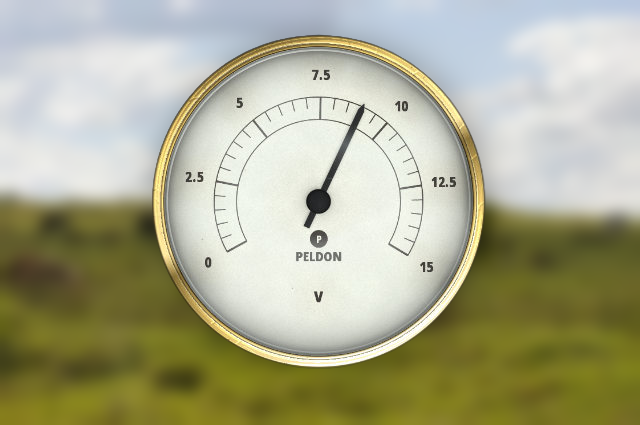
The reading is 9 V
